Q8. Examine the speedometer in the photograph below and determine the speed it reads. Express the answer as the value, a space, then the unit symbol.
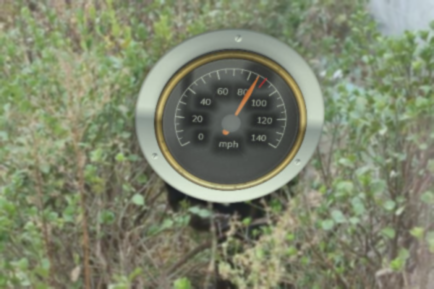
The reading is 85 mph
